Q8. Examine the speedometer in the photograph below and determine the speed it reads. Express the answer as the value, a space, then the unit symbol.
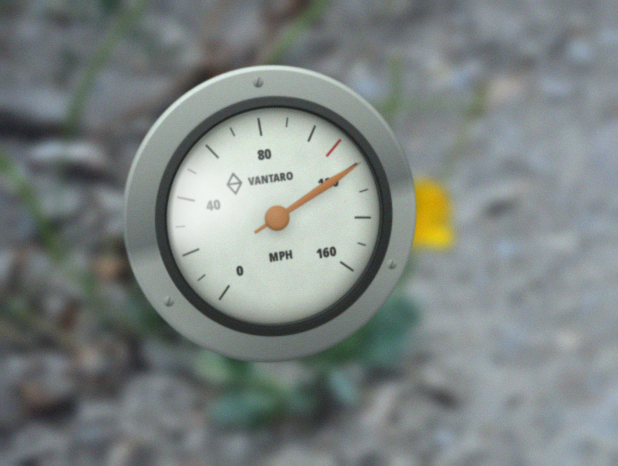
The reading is 120 mph
